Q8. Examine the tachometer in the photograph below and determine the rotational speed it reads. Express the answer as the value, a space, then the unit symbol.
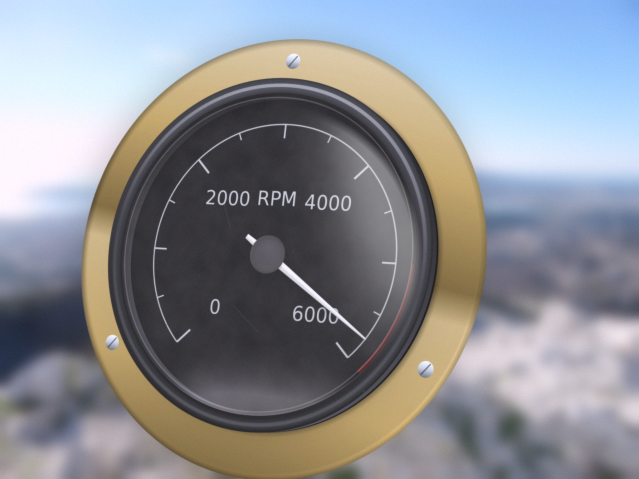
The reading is 5750 rpm
